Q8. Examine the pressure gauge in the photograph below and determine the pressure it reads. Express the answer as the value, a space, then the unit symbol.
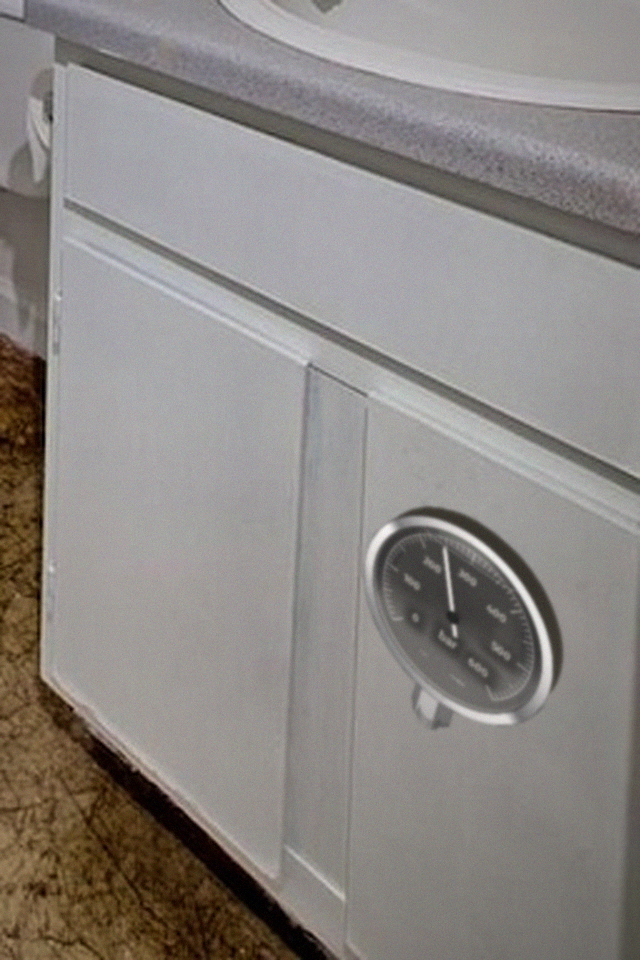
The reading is 250 bar
